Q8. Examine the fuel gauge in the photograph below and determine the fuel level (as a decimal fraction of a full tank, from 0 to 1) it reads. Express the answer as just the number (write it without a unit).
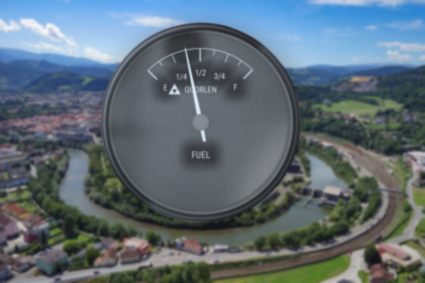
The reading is 0.375
